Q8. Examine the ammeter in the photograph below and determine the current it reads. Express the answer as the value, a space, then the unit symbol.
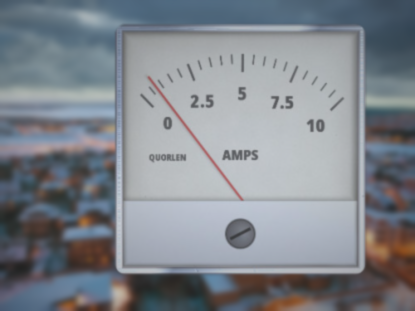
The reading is 0.75 A
